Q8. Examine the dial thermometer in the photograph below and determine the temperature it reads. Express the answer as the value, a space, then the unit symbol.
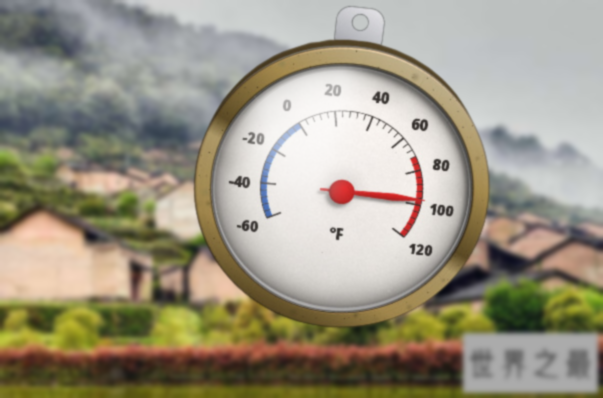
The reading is 96 °F
